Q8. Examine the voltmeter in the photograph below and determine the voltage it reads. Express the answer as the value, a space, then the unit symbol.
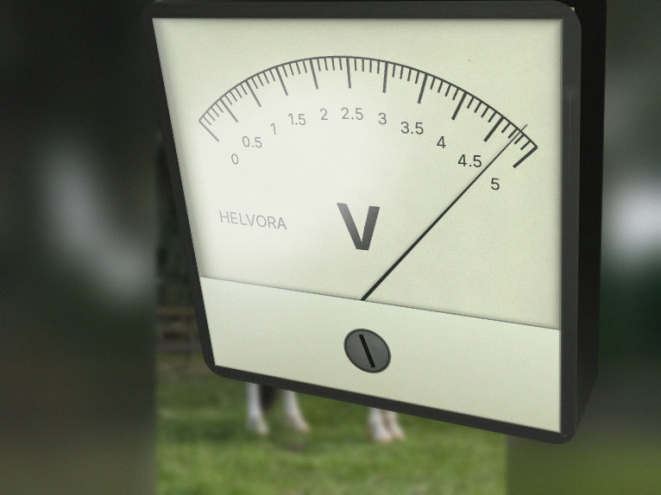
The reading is 4.75 V
